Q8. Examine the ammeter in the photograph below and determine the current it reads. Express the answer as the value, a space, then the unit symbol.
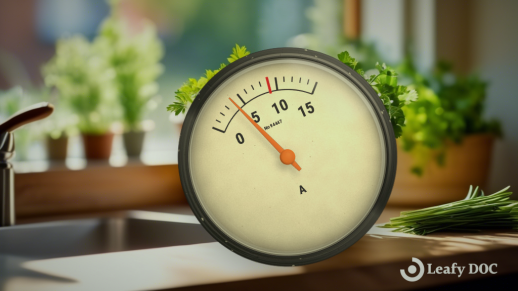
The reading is 4 A
